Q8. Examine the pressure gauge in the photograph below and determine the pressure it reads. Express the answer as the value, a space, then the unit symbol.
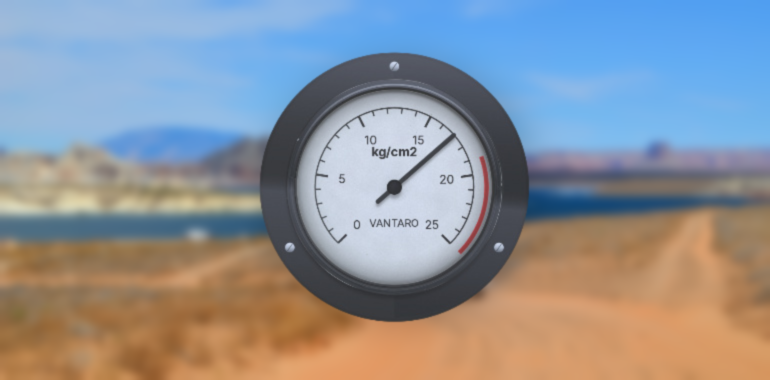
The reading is 17 kg/cm²
